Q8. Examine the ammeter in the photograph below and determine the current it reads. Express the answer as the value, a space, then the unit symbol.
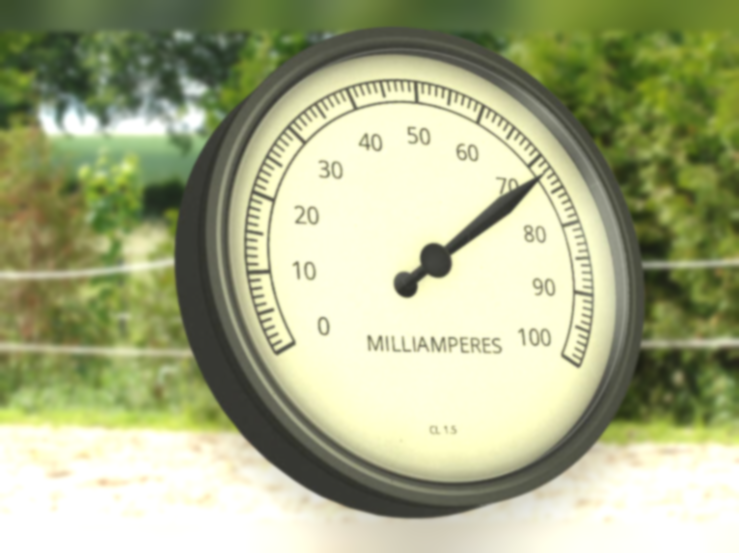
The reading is 72 mA
